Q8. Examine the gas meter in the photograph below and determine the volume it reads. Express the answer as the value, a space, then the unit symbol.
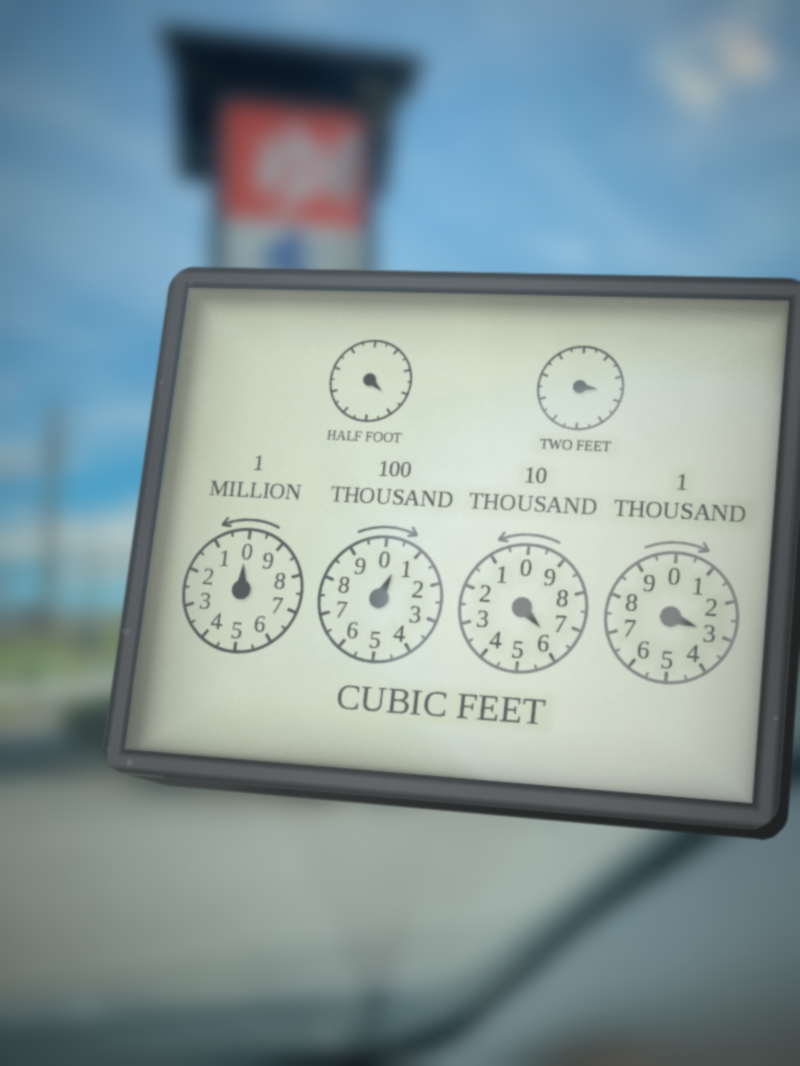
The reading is 6300 ft³
